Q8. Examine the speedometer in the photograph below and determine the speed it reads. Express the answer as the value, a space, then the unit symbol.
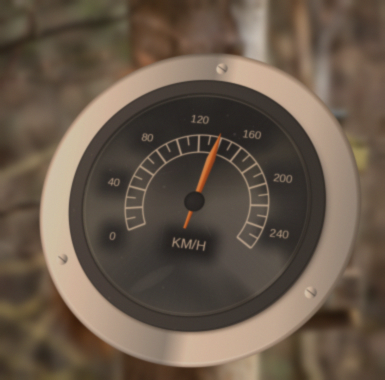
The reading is 140 km/h
